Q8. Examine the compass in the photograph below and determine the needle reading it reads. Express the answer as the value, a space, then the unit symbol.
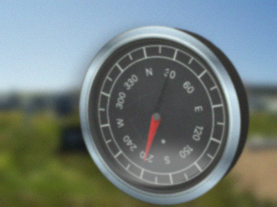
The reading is 210 °
